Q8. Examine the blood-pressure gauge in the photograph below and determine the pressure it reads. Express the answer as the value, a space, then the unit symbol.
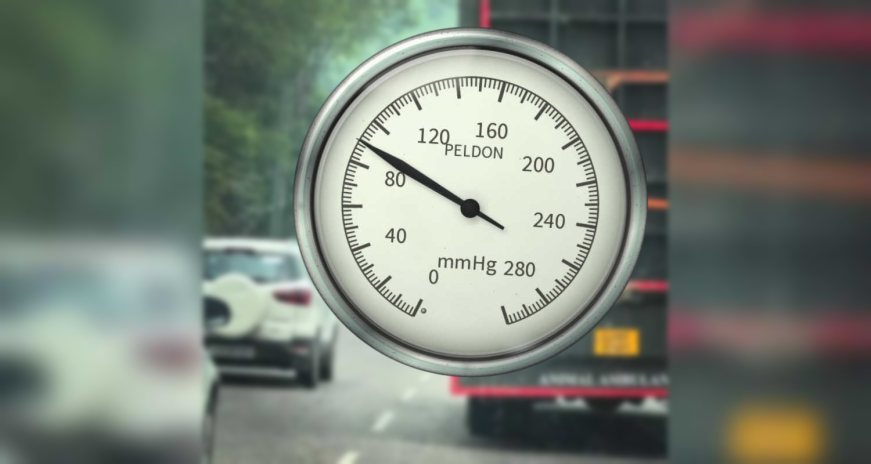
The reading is 90 mmHg
